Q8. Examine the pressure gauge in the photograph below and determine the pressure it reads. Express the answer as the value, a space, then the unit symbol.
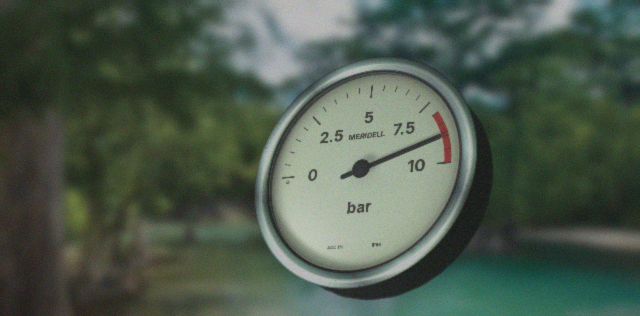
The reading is 9 bar
